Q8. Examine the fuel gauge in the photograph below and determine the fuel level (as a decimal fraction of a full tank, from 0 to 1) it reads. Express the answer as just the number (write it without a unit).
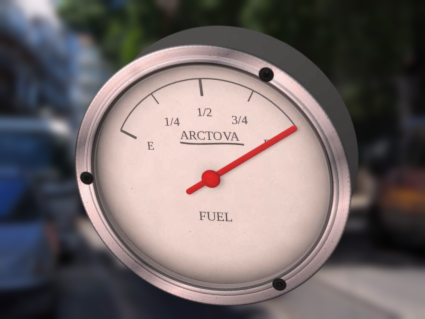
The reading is 1
